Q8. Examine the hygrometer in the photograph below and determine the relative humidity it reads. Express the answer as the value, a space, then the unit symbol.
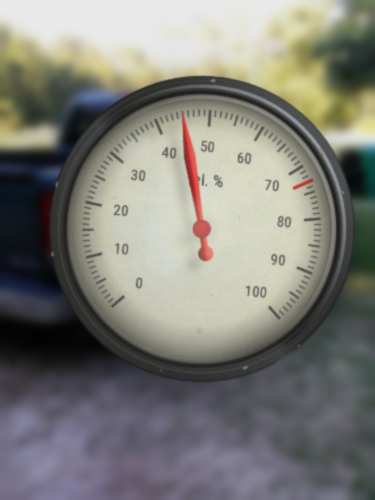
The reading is 45 %
